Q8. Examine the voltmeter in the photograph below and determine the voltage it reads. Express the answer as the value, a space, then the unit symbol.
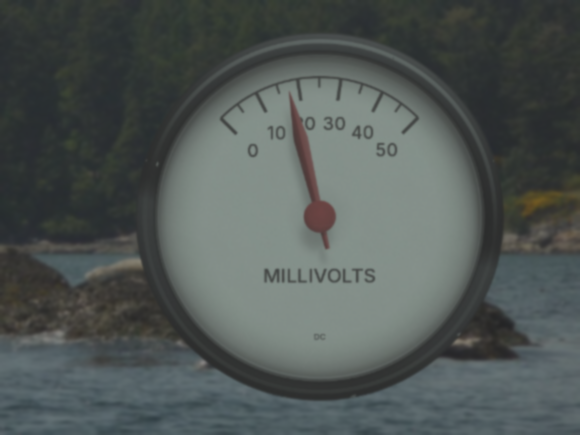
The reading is 17.5 mV
